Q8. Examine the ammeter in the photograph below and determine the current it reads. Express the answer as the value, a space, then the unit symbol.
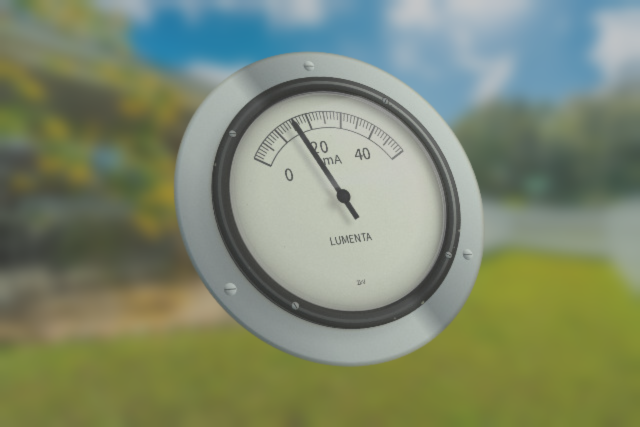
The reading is 15 mA
